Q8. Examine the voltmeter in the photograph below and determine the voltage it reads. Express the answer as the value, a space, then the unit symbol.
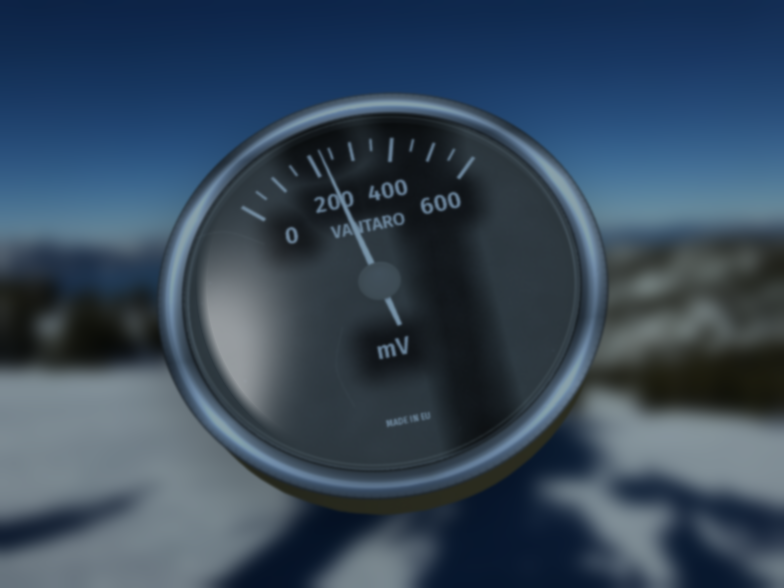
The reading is 225 mV
